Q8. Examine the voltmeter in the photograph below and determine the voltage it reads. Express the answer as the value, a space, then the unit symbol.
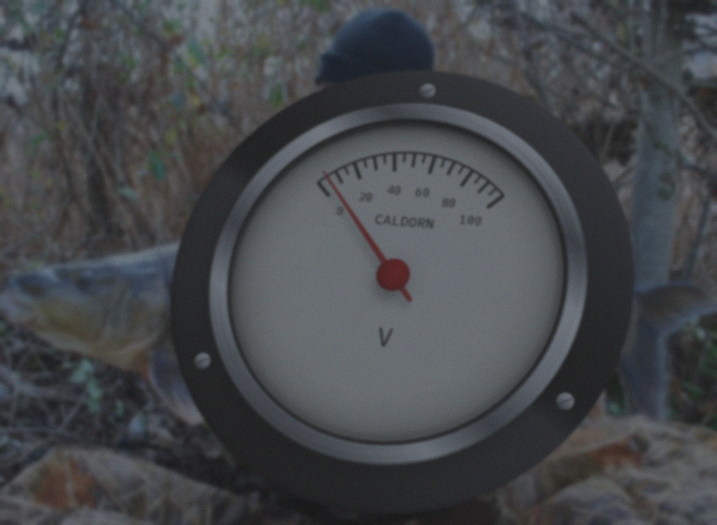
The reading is 5 V
